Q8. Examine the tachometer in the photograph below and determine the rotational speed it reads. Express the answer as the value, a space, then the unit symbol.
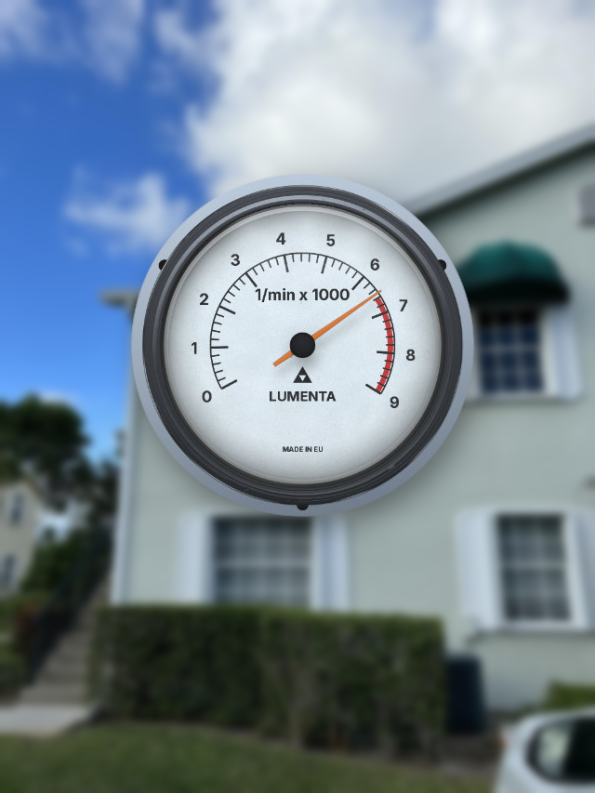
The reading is 6500 rpm
